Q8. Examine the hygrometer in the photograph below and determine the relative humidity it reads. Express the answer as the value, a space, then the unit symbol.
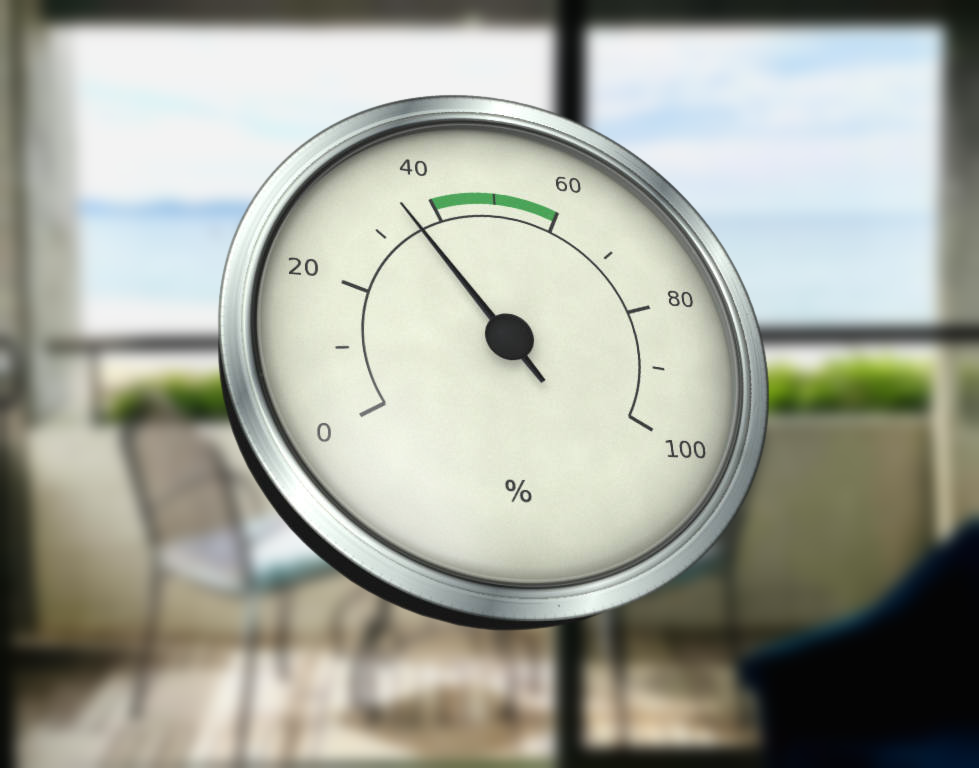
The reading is 35 %
